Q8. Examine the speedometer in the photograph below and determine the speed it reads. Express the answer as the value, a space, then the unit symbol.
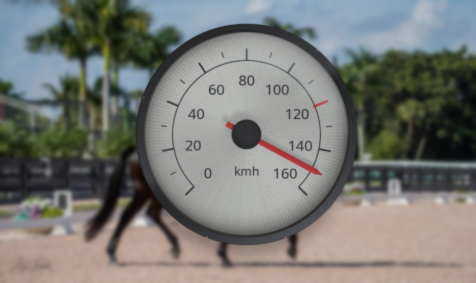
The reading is 150 km/h
